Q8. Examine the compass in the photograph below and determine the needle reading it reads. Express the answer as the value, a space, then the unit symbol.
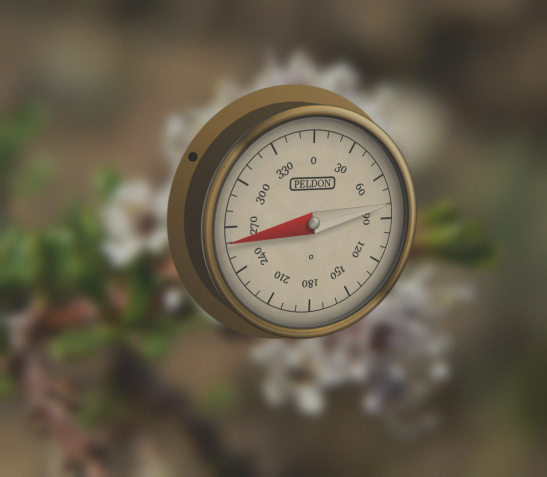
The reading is 260 °
